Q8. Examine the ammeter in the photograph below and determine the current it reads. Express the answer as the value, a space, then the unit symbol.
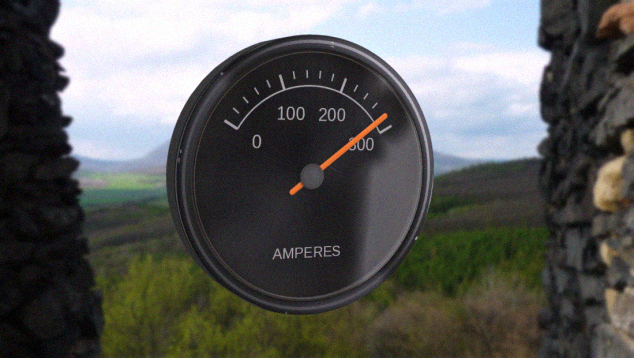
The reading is 280 A
